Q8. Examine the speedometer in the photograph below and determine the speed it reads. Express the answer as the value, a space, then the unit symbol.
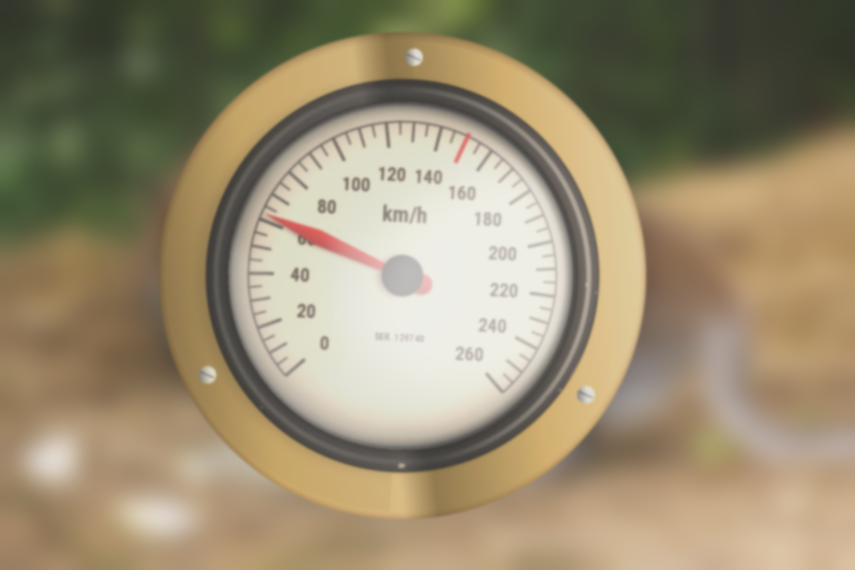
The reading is 62.5 km/h
